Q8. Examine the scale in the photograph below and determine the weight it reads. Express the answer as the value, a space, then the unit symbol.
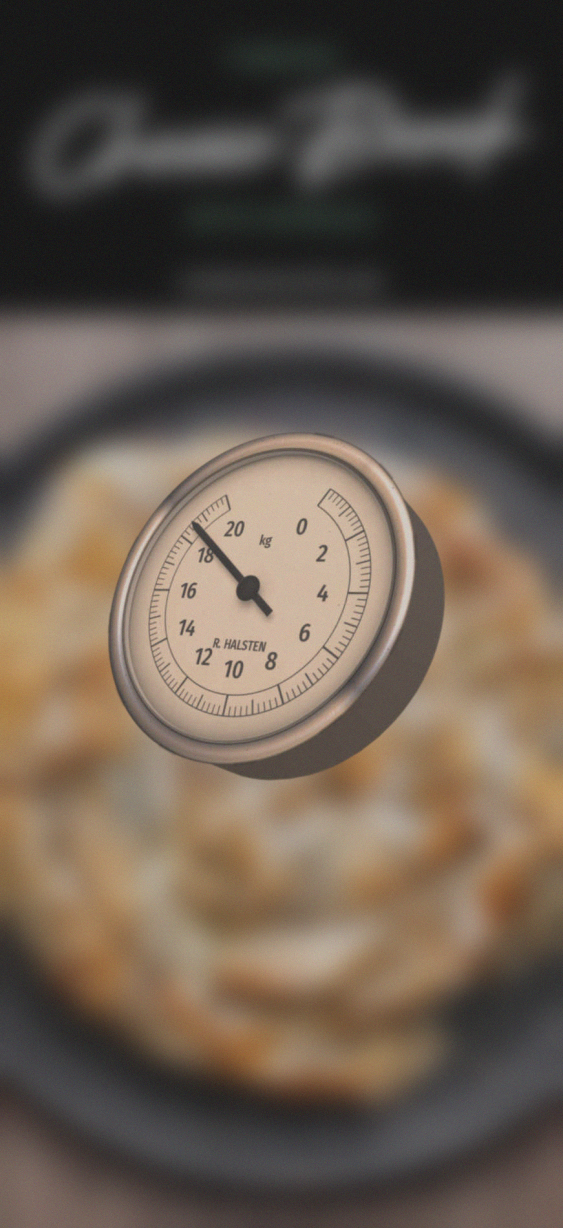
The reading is 18.6 kg
